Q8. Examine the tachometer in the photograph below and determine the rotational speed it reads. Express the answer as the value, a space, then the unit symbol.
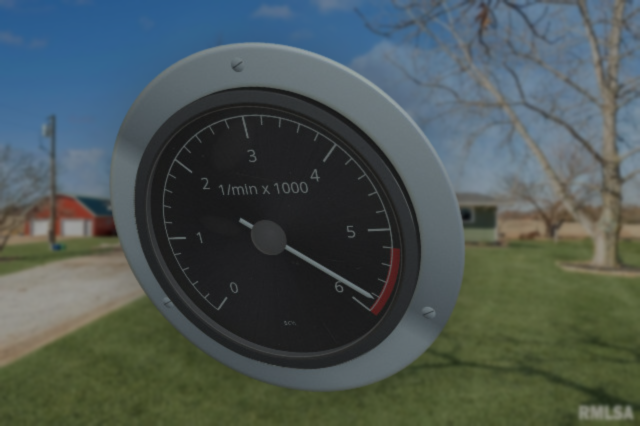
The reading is 5800 rpm
